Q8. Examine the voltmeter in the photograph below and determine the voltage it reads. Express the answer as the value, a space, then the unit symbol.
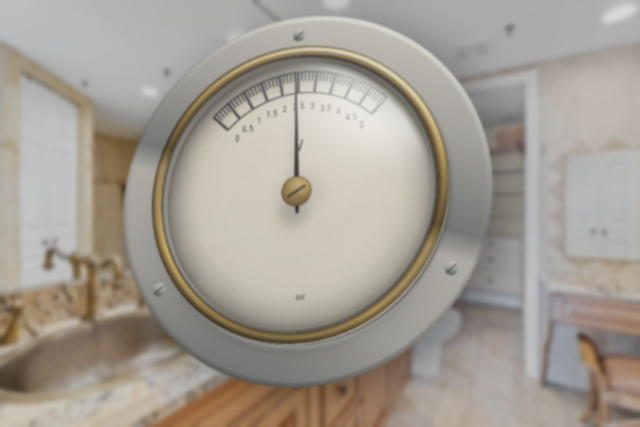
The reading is 2.5 V
